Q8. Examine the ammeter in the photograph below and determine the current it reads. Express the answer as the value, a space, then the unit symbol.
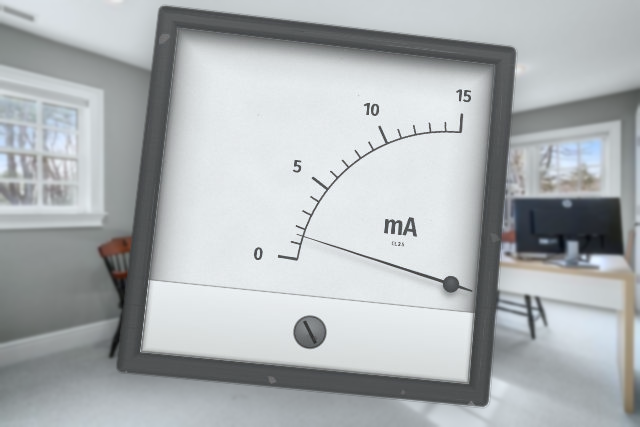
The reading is 1.5 mA
